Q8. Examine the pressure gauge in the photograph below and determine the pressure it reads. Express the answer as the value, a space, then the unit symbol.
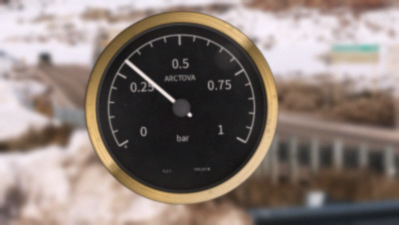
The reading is 0.3 bar
